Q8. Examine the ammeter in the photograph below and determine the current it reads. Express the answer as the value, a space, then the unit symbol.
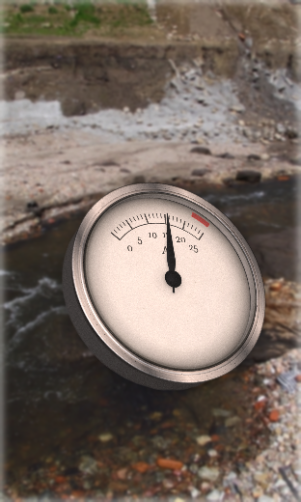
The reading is 15 A
